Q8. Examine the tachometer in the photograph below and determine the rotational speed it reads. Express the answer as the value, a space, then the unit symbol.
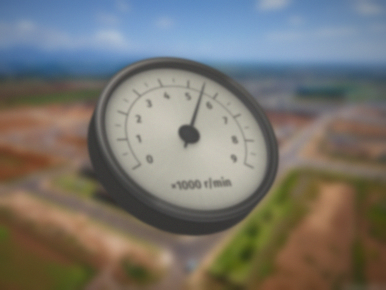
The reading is 5500 rpm
